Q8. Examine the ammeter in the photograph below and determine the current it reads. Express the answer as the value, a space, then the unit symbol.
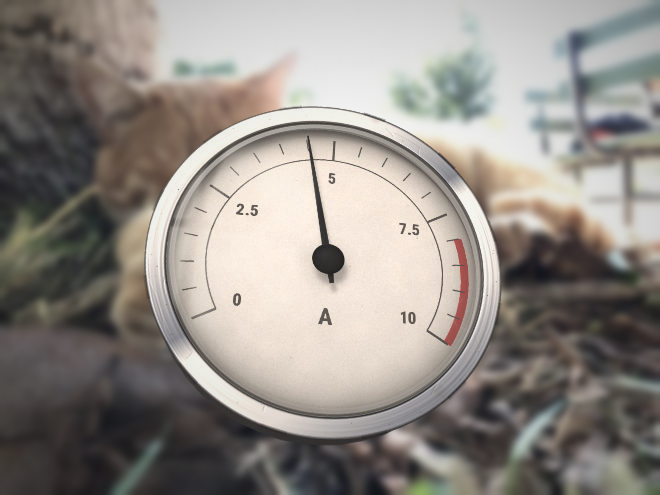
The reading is 4.5 A
